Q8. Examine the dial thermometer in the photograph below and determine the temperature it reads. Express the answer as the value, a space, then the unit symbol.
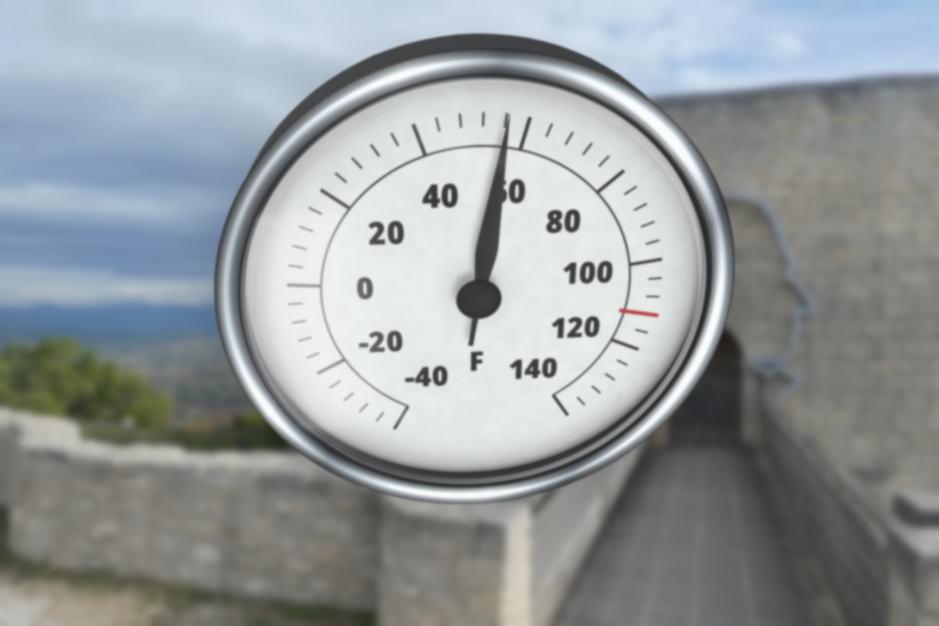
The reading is 56 °F
